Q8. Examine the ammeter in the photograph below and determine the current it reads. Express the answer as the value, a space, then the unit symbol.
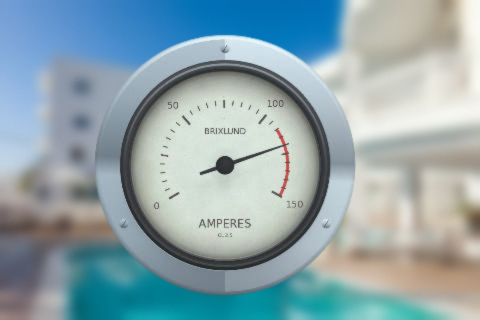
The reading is 120 A
